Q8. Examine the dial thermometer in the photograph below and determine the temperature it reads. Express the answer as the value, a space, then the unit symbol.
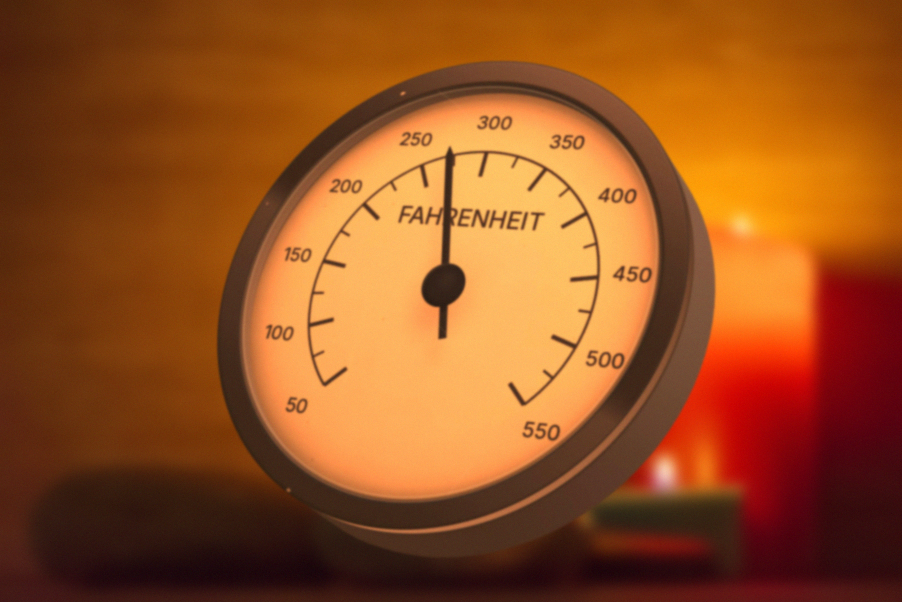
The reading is 275 °F
